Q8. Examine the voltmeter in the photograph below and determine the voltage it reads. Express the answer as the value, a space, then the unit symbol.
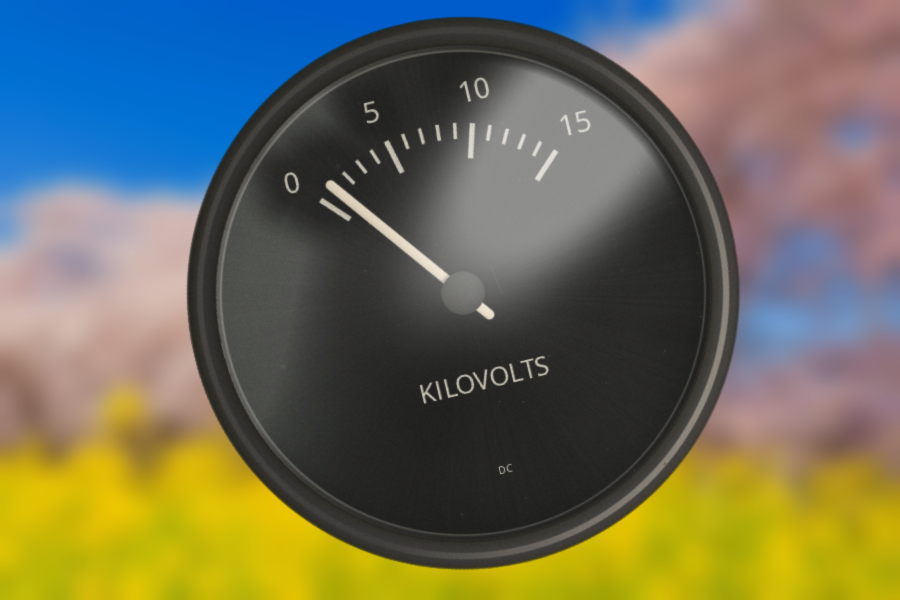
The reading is 1 kV
